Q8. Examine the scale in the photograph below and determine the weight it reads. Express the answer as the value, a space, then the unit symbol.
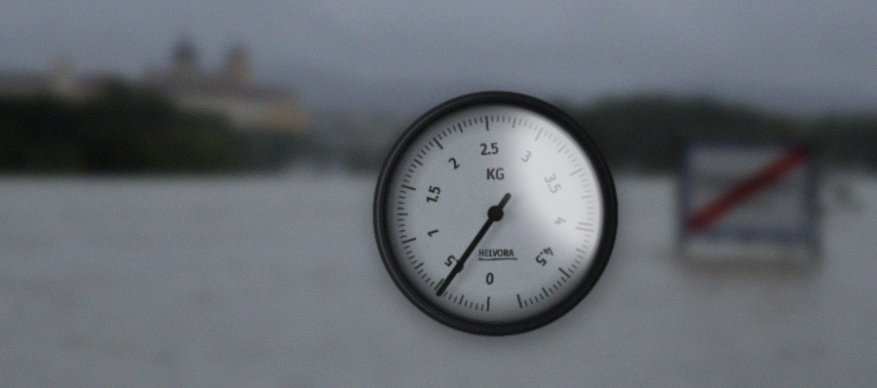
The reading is 0.45 kg
